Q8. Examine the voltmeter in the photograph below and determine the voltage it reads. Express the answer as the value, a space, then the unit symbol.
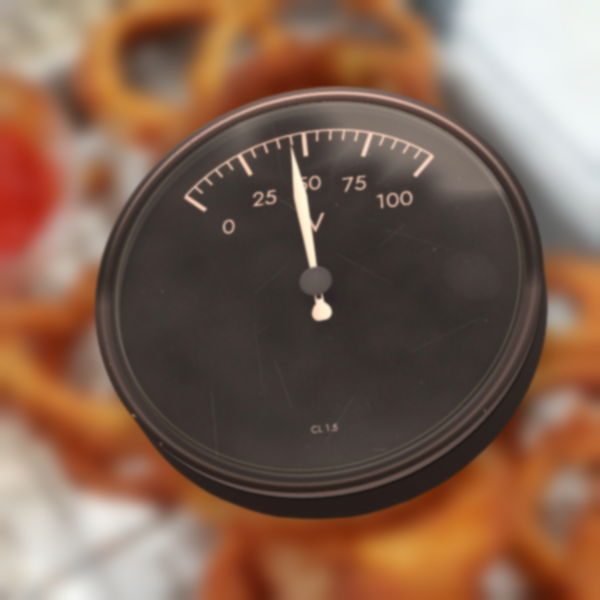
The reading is 45 V
